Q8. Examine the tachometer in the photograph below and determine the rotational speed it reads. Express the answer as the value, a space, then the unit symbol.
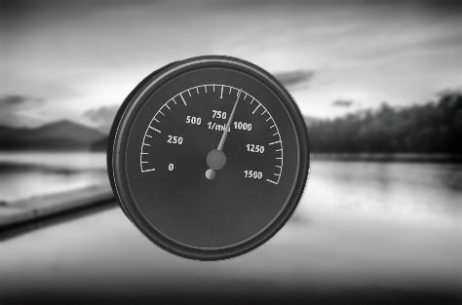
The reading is 850 rpm
